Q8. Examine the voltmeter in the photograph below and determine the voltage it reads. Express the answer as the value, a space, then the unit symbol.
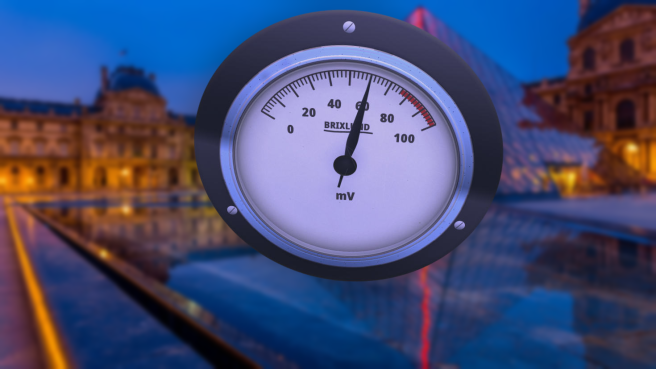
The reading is 60 mV
